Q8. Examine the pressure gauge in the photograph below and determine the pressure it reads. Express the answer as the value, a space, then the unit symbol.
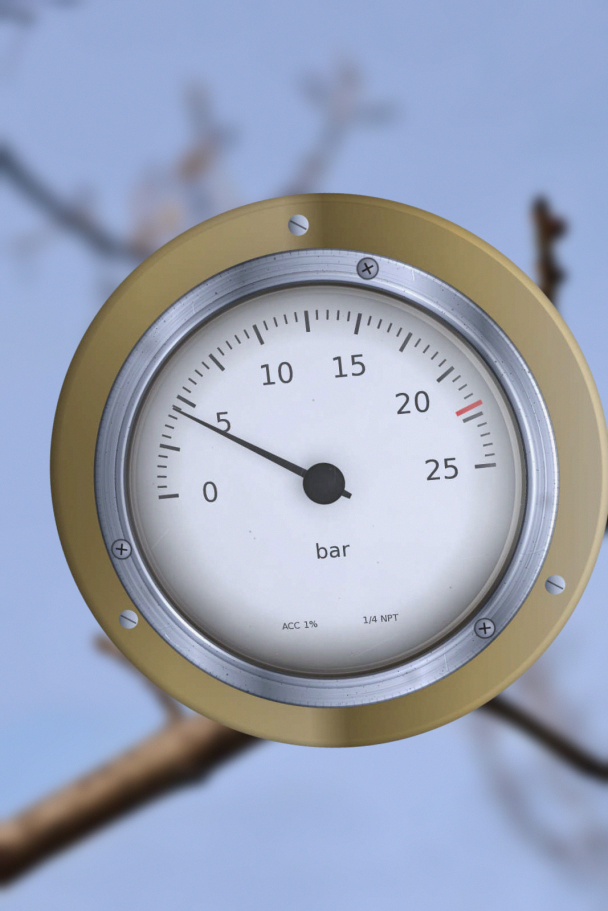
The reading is 4.5 bar
